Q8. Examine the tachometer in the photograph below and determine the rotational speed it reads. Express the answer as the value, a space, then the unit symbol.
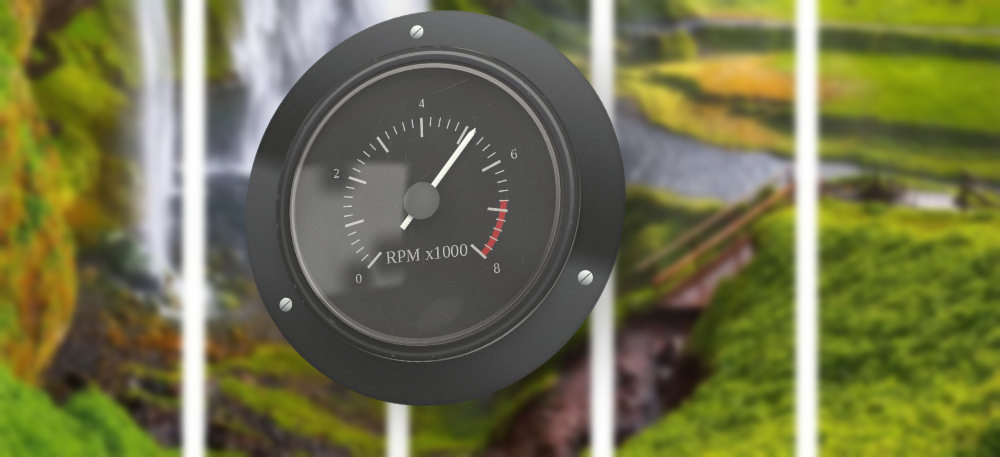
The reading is 5200 rpm
